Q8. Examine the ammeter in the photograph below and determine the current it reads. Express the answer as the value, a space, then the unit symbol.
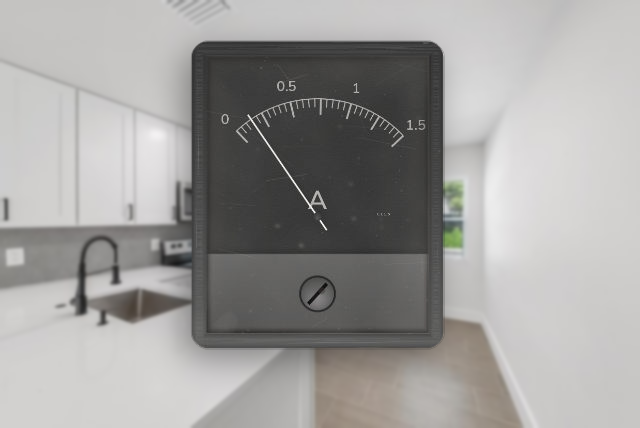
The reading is 0.15 A
